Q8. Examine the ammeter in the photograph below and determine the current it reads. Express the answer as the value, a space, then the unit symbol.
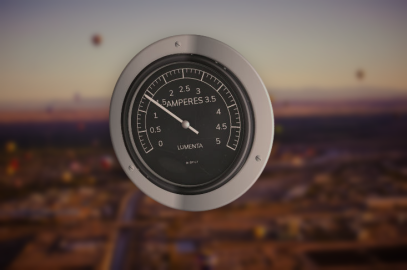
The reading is 1.4 A
